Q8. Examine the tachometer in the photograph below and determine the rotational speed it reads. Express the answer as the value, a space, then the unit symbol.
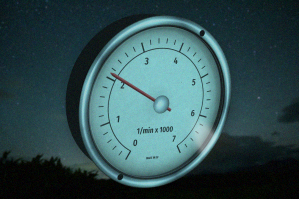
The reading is 2100 rpm
